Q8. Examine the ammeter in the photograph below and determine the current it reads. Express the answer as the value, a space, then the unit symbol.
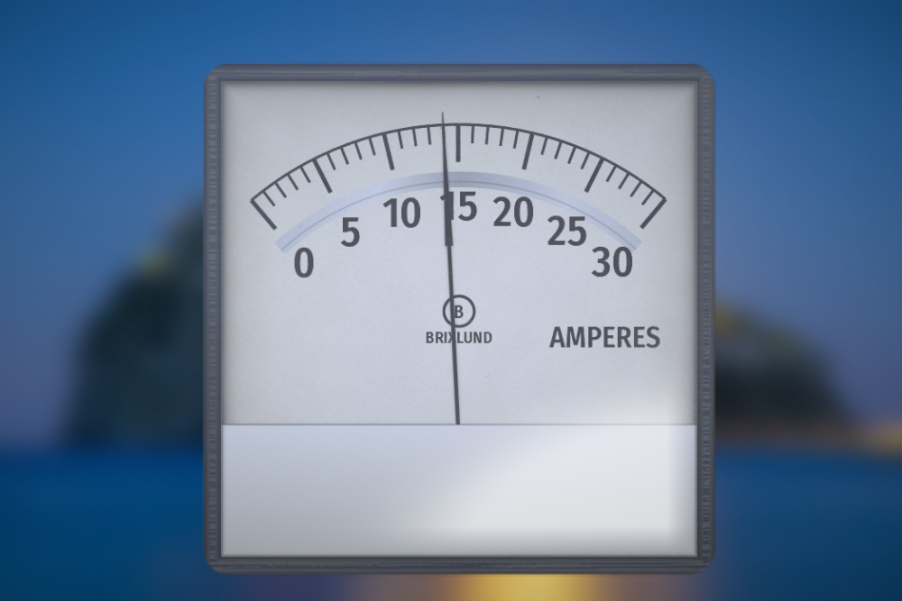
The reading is 14 A
